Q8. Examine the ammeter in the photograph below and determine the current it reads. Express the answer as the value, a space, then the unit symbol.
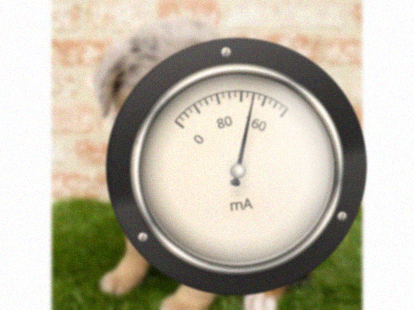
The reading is 140 mA
